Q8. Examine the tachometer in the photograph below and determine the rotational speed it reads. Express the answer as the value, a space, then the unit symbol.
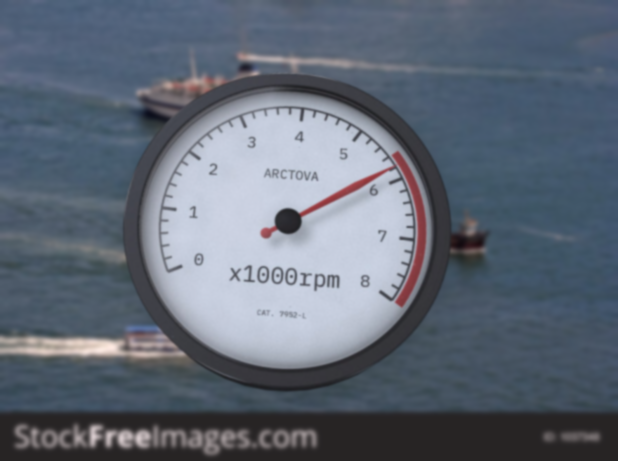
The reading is 5800 rpm
